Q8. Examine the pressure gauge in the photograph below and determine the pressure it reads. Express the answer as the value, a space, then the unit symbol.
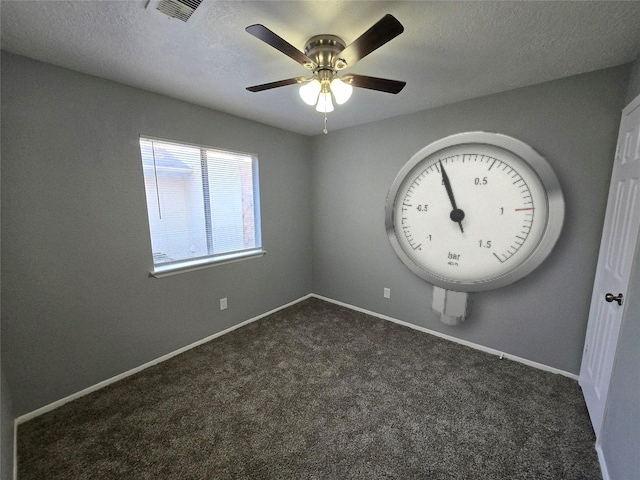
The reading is 0.05 bar
